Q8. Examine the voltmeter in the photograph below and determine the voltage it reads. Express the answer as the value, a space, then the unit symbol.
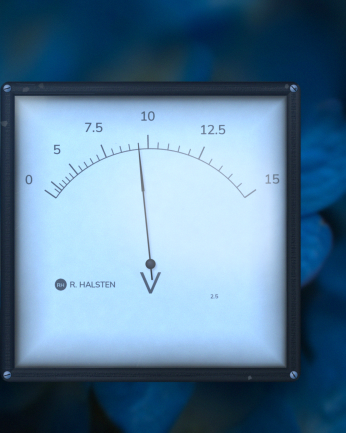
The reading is 9.5 V
